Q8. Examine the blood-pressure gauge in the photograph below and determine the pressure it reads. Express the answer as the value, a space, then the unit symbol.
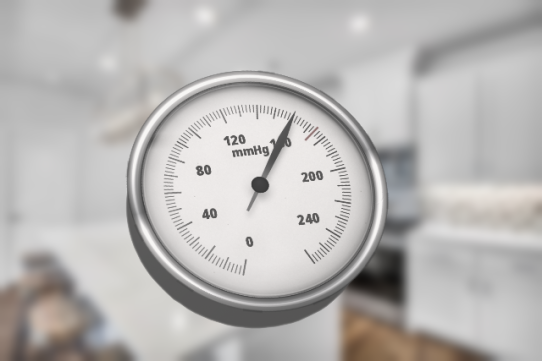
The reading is 160 mmHg
